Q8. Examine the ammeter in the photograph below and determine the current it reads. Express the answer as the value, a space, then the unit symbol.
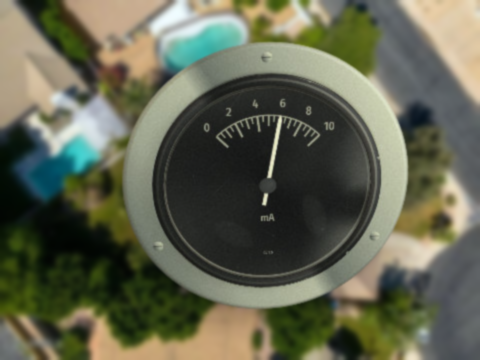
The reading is 6 mA
